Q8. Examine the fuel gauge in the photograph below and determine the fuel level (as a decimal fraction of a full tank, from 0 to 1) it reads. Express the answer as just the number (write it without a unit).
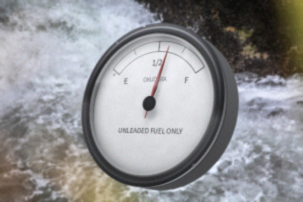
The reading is 0.625
